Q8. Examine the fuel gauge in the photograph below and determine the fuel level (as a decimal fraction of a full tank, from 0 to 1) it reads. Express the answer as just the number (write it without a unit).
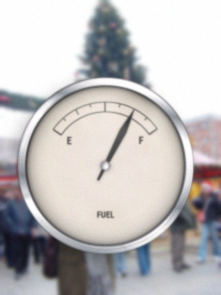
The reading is 0.75
